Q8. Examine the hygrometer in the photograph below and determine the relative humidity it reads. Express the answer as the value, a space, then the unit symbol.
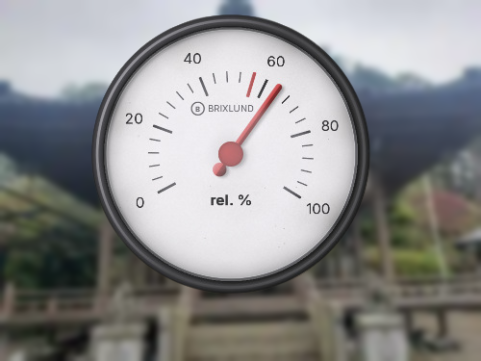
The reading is 64 %
